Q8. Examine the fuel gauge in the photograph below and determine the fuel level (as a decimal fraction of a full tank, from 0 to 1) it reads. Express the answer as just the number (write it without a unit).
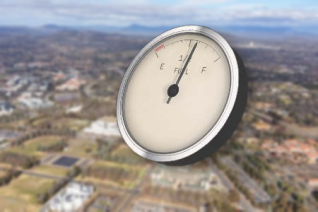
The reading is 0.625
